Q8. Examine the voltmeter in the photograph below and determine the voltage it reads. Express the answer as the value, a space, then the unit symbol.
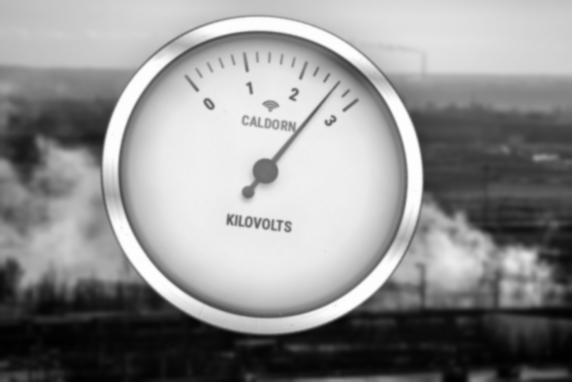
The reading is 2.6 kV
